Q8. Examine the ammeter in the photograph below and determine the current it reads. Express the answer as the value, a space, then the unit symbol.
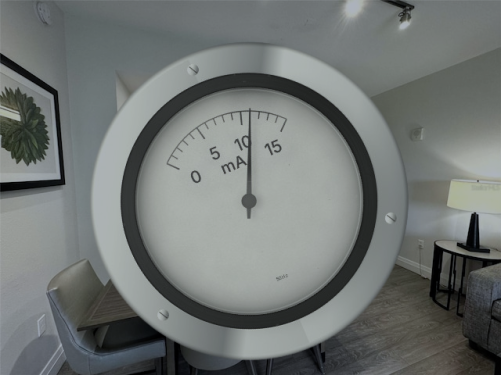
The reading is 11 mA
